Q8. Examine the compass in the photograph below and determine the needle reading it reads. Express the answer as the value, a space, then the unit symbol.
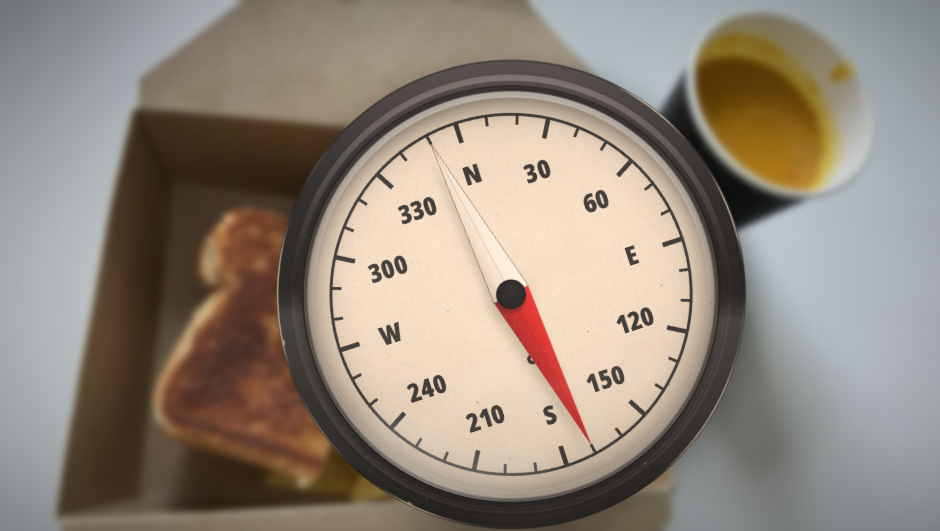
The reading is 170 °
